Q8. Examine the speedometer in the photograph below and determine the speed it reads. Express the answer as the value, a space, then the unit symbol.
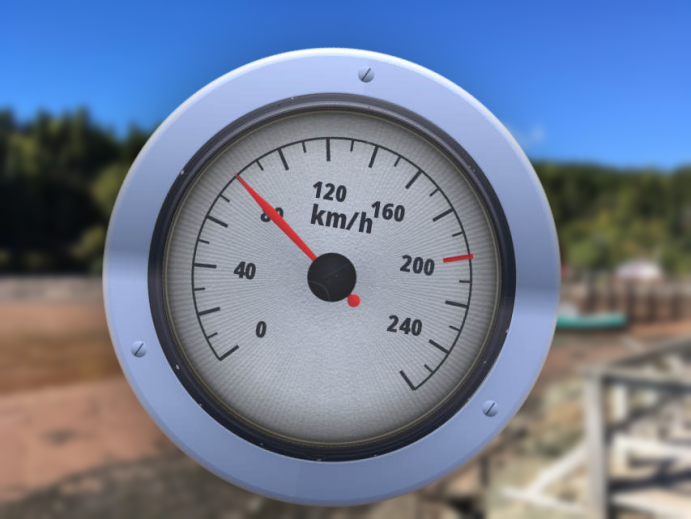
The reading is 80 km/h
